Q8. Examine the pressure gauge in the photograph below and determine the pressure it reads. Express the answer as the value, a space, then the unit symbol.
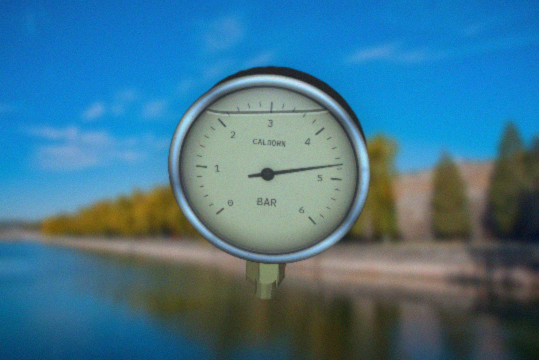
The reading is 4.7 bar
